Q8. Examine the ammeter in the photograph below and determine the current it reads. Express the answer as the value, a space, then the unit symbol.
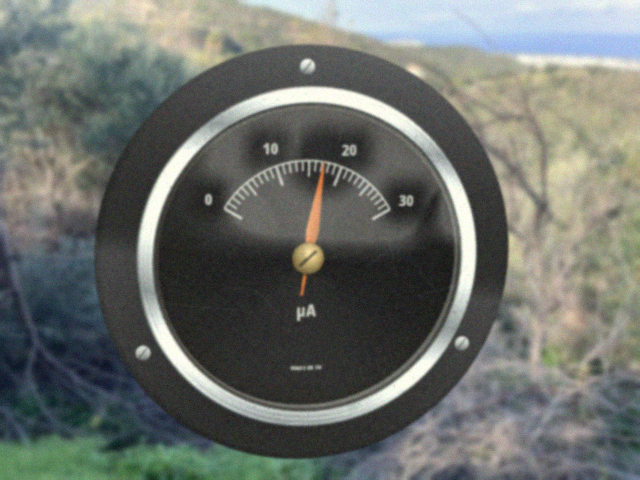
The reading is 17 µA
